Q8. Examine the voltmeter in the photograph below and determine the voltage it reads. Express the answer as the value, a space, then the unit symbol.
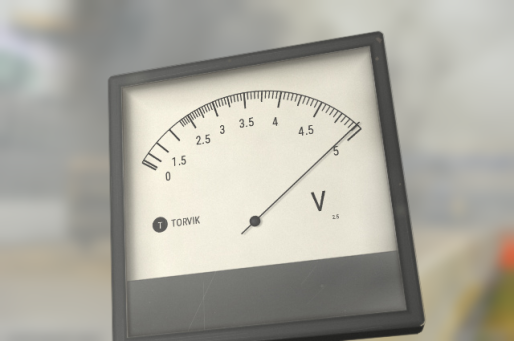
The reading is 4.95 V
